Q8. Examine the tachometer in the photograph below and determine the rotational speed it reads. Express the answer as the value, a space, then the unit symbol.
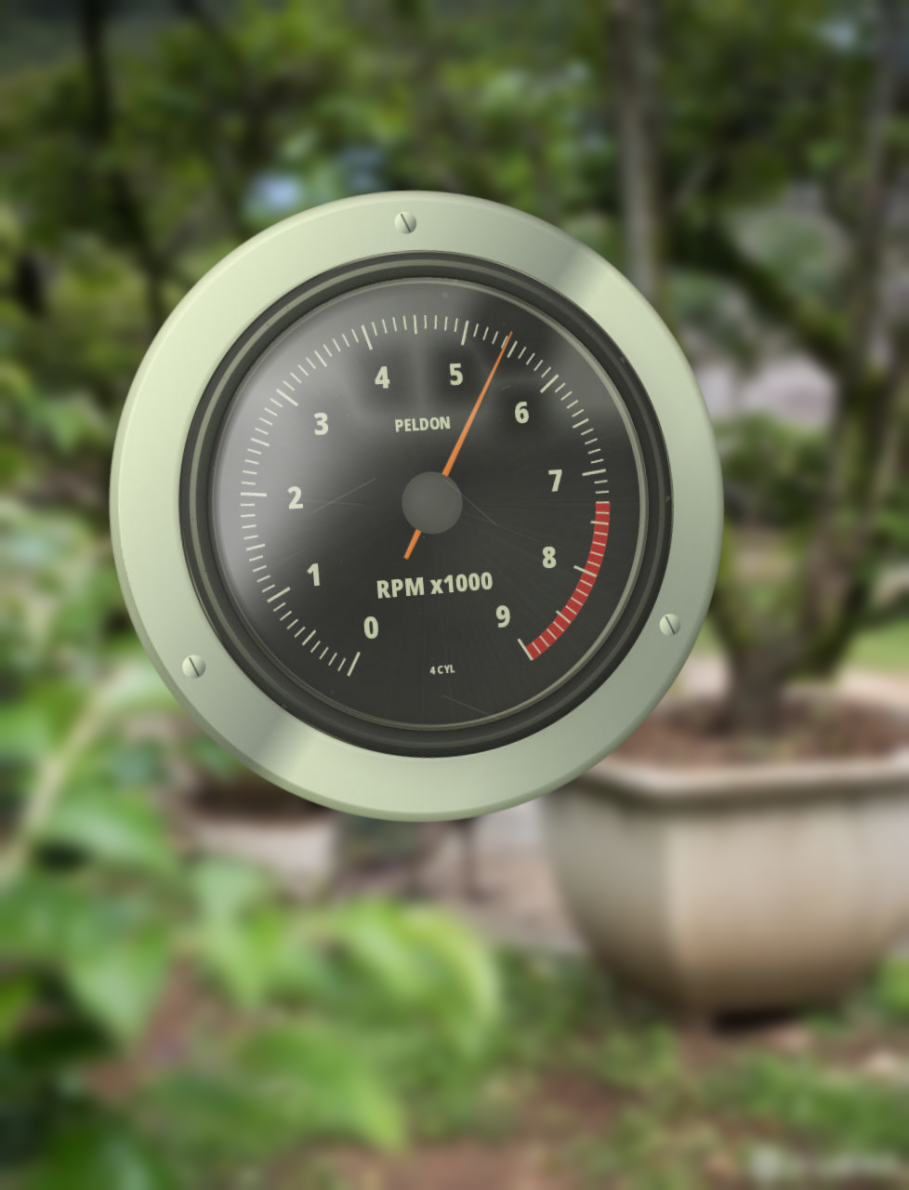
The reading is 5400 rpm
